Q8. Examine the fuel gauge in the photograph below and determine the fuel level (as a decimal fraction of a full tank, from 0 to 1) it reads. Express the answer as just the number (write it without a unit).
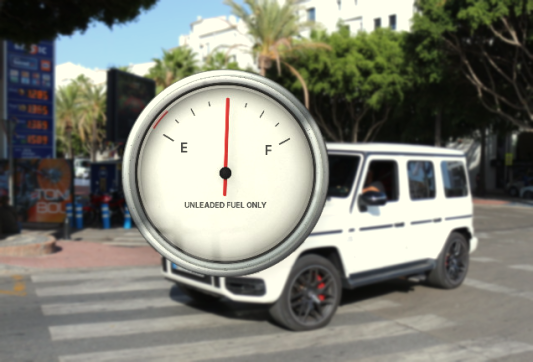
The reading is 0.5
